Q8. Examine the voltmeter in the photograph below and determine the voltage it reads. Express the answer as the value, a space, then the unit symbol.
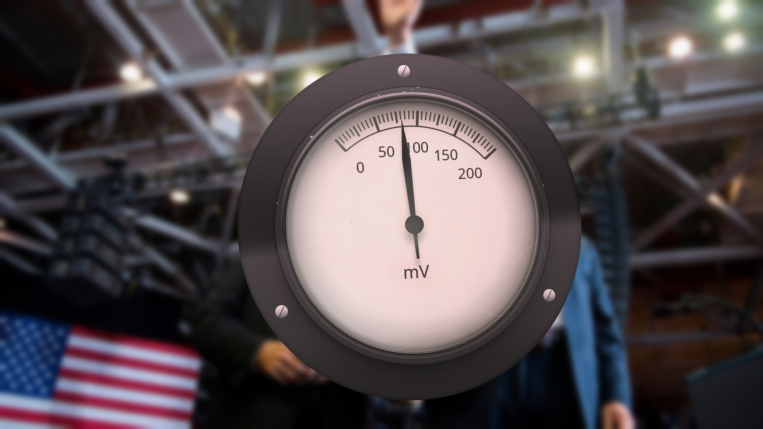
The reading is 80 mV
